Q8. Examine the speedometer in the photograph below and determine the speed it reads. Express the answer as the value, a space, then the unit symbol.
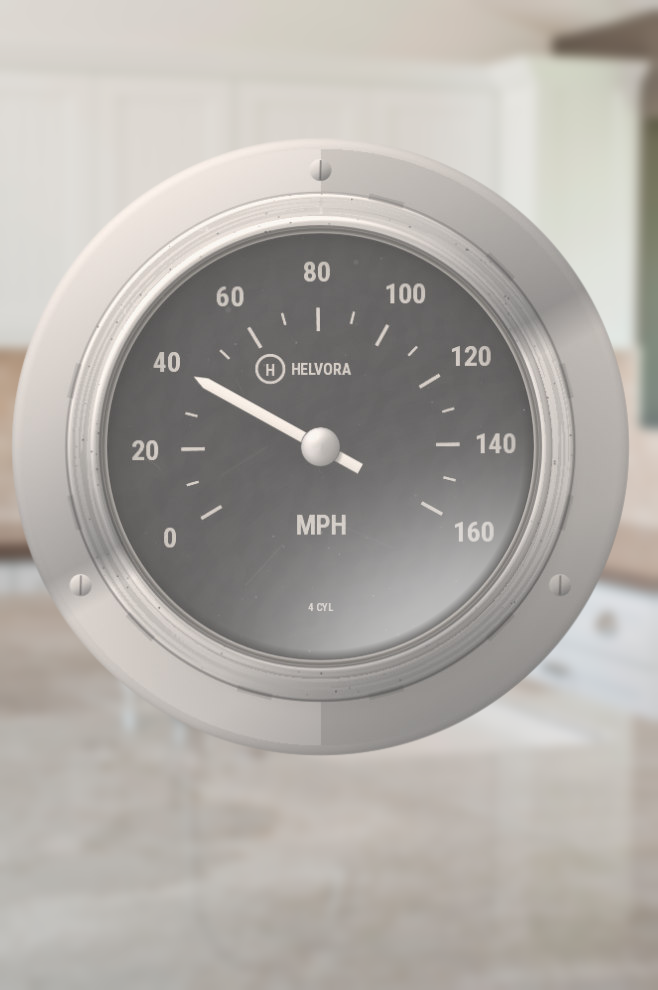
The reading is 40 mph
